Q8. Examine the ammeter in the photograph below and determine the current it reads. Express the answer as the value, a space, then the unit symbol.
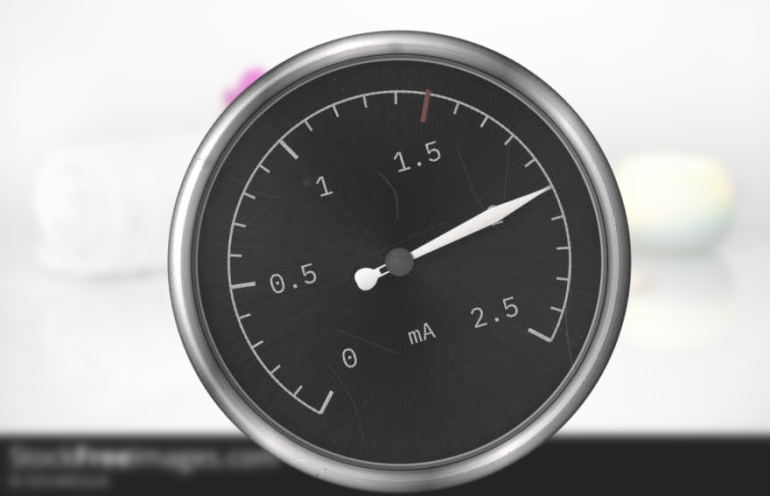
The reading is 2 mA
